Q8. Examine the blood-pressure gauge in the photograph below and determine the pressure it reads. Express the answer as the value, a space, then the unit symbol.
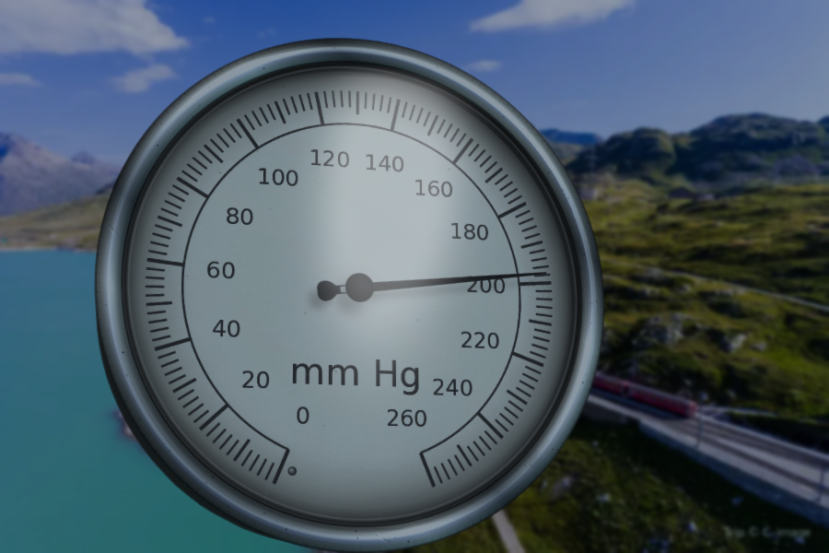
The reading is 198 mmHg
